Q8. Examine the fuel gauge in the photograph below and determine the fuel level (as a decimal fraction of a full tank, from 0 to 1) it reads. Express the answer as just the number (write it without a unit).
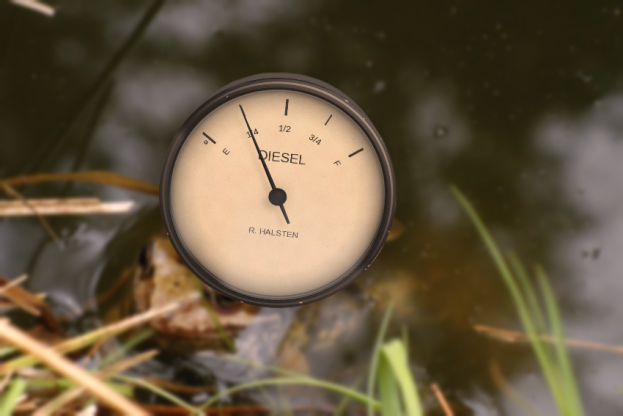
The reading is 0.25
